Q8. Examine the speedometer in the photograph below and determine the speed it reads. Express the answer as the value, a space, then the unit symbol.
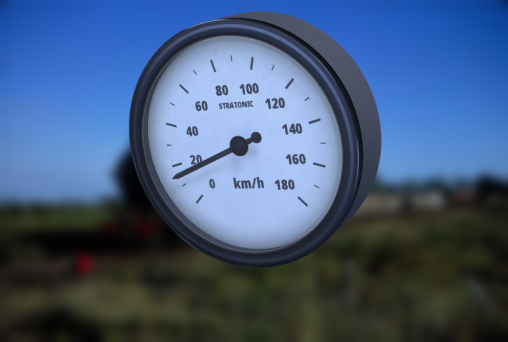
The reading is 15 km/h
